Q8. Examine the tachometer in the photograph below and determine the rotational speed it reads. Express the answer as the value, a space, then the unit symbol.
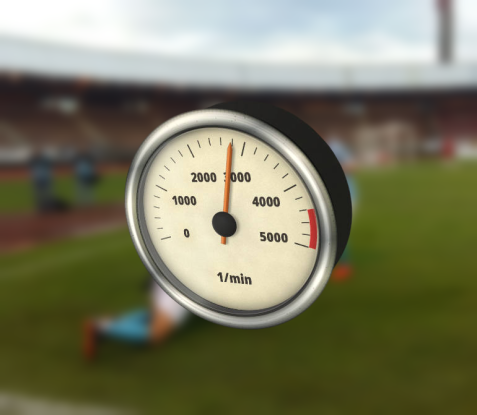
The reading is 2800 rpm
